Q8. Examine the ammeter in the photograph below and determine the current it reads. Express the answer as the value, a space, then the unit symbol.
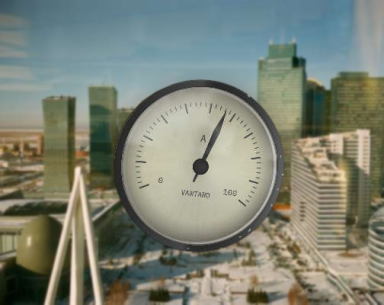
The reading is 56 A
